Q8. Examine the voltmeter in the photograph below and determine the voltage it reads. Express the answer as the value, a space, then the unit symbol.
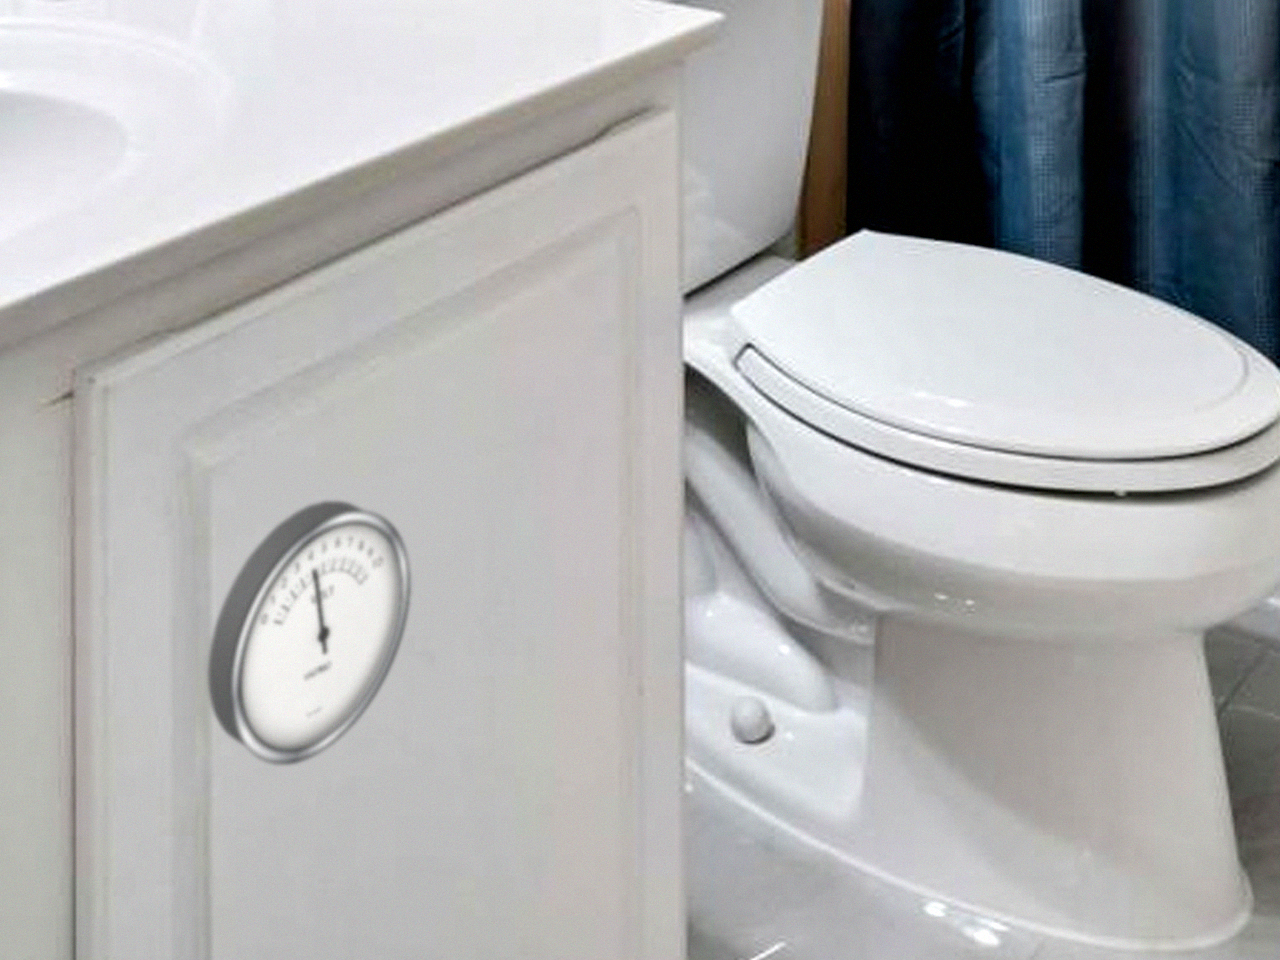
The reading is 4 V
